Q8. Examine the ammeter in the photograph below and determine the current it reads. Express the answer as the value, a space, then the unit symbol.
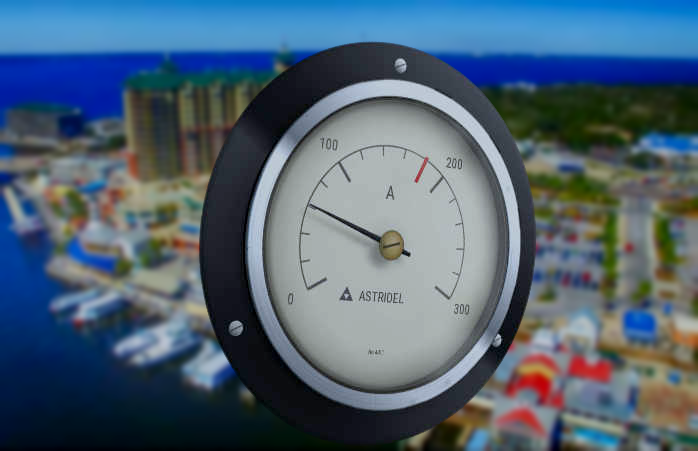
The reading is 60 A
